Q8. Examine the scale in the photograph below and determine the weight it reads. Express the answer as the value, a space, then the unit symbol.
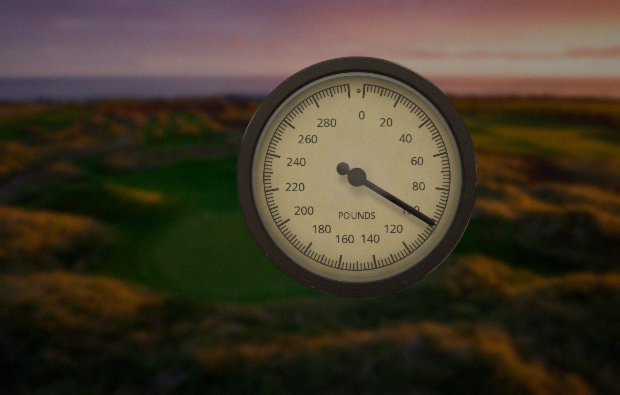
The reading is 100 lb
